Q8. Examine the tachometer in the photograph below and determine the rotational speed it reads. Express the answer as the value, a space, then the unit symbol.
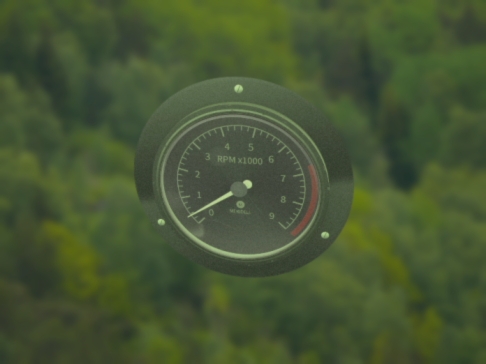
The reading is 400 rpm
